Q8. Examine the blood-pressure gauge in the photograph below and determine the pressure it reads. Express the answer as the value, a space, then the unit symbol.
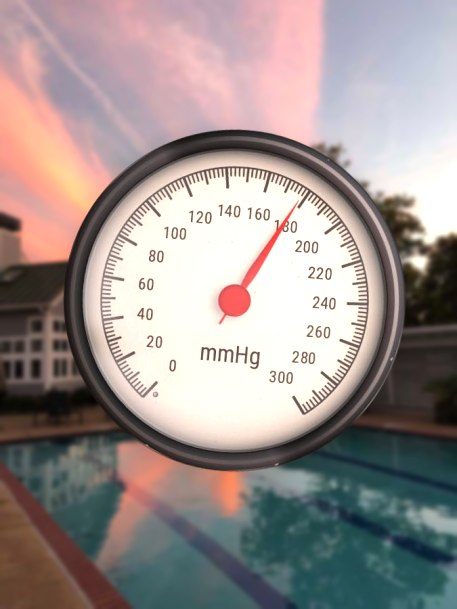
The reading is 178 mmHg
